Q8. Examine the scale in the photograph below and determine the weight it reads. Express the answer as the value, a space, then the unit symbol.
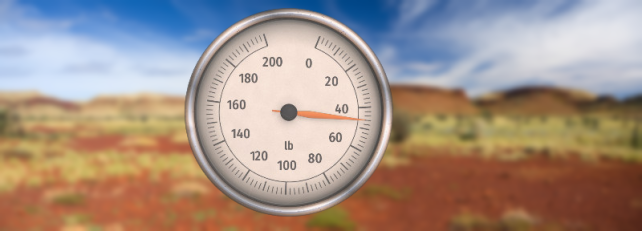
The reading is 46 lb
